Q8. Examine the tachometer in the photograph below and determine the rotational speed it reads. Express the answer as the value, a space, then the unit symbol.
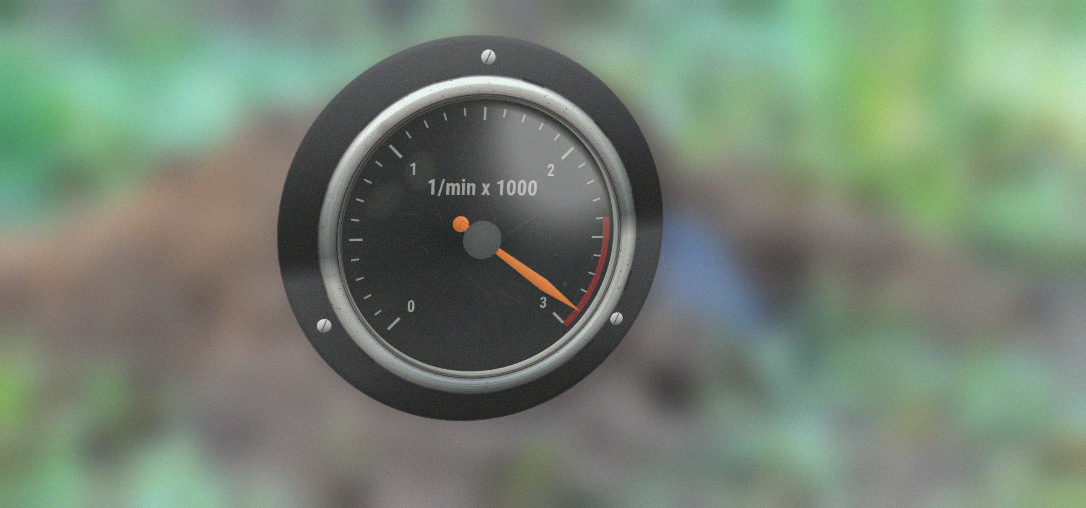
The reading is 2900 rpm
